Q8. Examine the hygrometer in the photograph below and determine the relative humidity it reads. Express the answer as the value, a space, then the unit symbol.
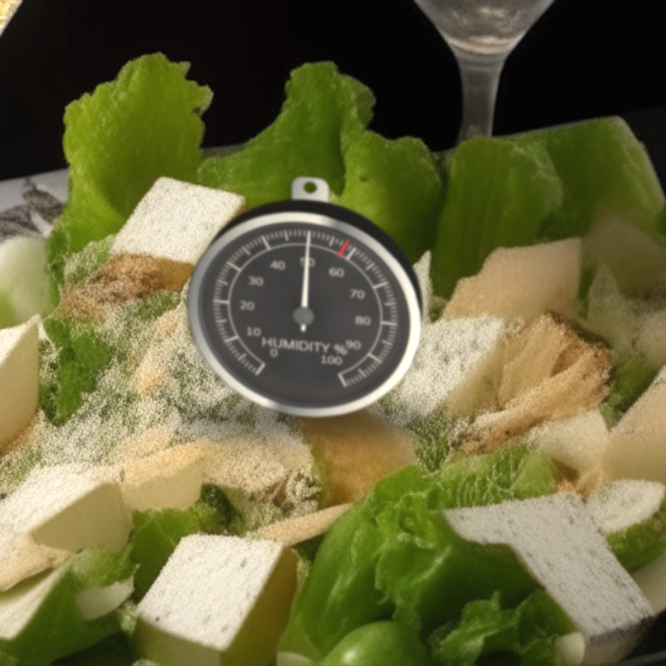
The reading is 50 %
